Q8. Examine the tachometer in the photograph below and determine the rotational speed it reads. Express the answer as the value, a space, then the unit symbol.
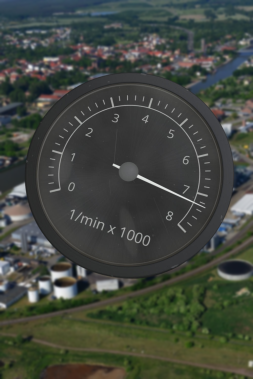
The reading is 7300 rpm
